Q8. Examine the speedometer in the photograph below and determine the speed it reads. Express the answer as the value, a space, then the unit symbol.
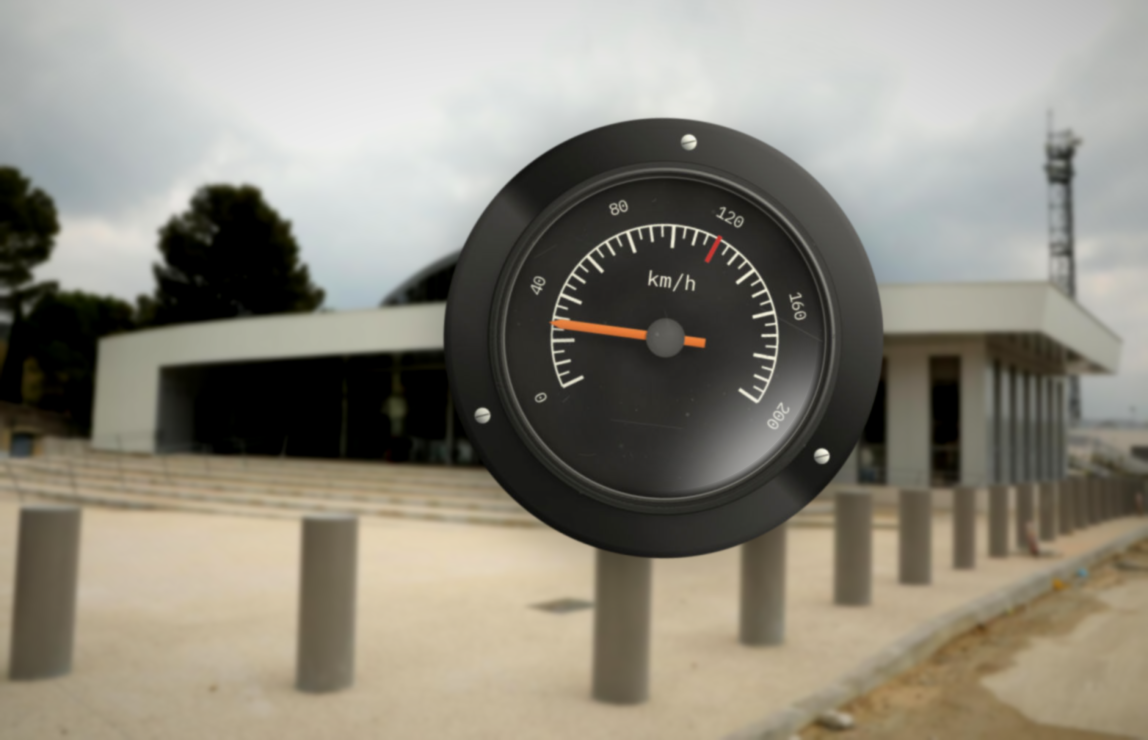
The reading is 27.5 km/h
